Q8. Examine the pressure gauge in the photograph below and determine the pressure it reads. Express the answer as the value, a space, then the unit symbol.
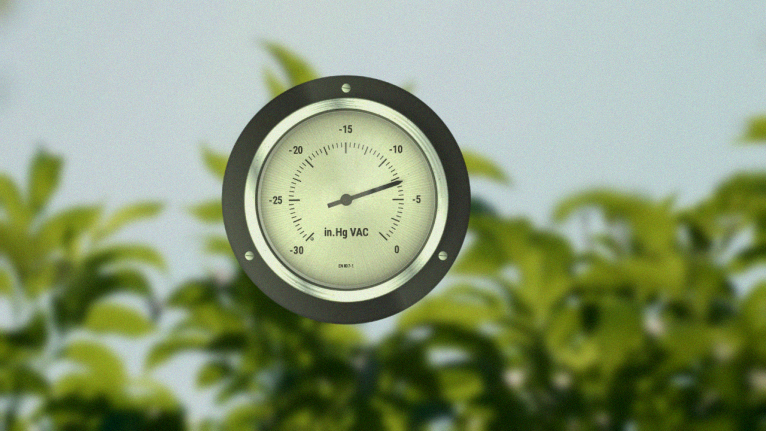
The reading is -7 inHg
